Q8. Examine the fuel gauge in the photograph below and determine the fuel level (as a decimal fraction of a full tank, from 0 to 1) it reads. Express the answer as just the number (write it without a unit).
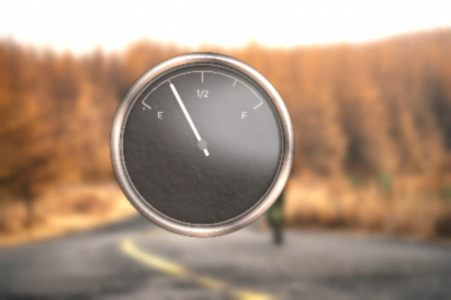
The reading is 0.25
